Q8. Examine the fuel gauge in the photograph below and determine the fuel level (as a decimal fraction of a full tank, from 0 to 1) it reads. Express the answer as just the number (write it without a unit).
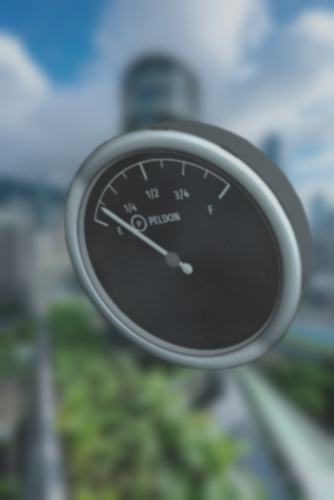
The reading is 0.125
